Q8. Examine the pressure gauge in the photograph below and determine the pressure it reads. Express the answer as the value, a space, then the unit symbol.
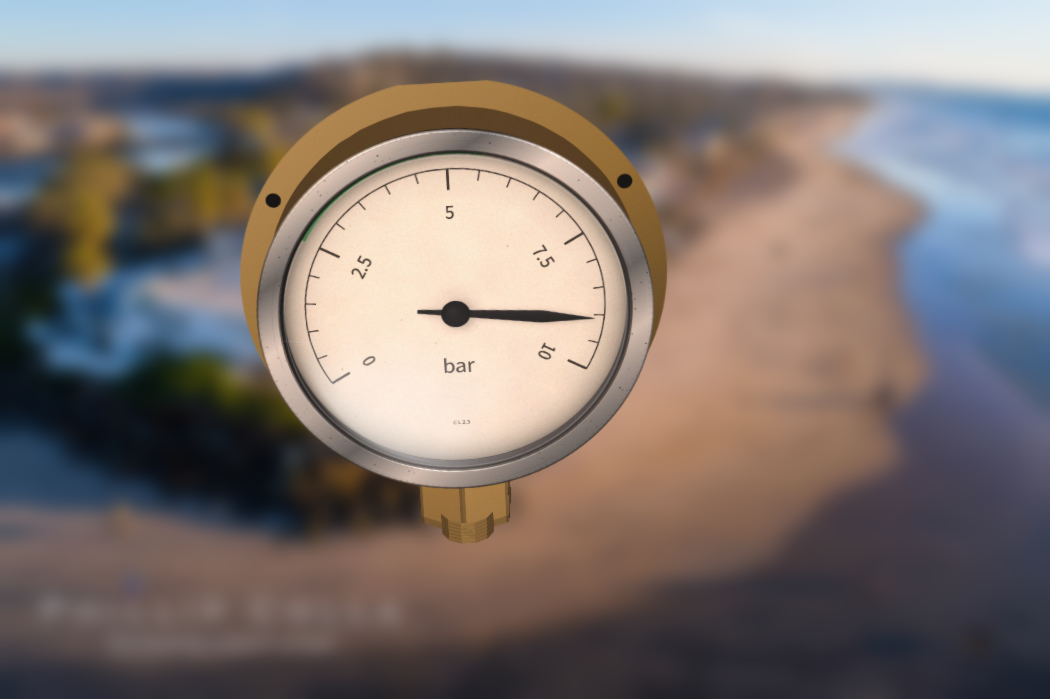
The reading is 9 bar
